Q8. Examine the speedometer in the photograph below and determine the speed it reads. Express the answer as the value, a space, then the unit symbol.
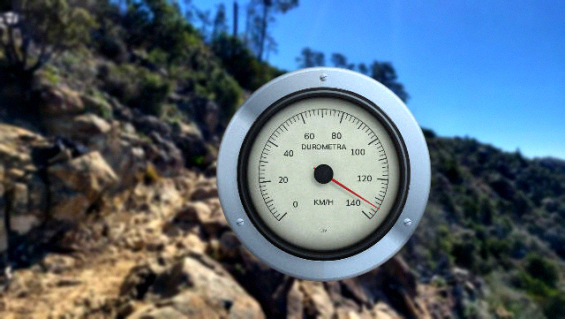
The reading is 134 km/h
